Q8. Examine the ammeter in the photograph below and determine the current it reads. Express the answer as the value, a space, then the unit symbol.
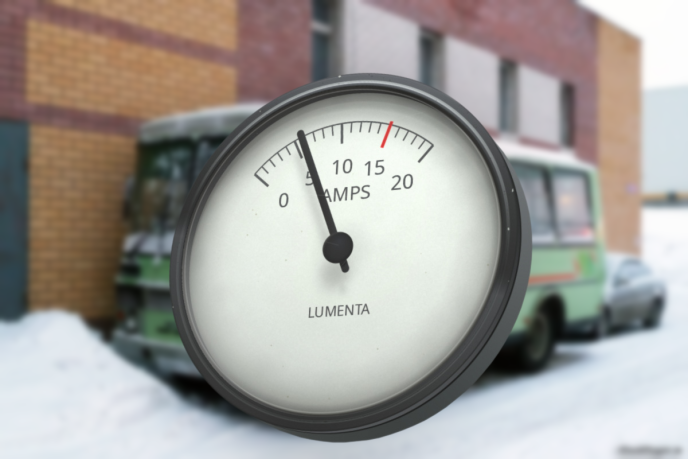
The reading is 6 A
